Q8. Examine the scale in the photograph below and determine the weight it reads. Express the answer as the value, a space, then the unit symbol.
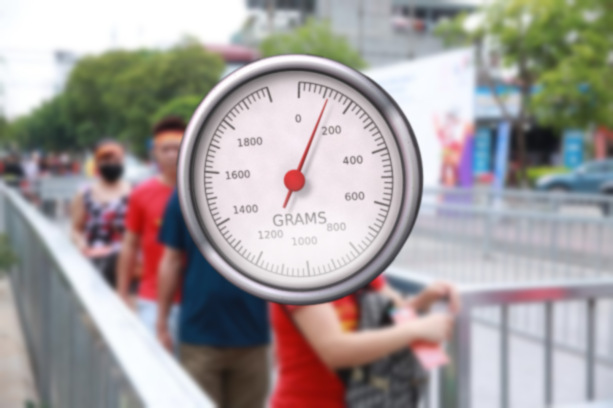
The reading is 120 g
